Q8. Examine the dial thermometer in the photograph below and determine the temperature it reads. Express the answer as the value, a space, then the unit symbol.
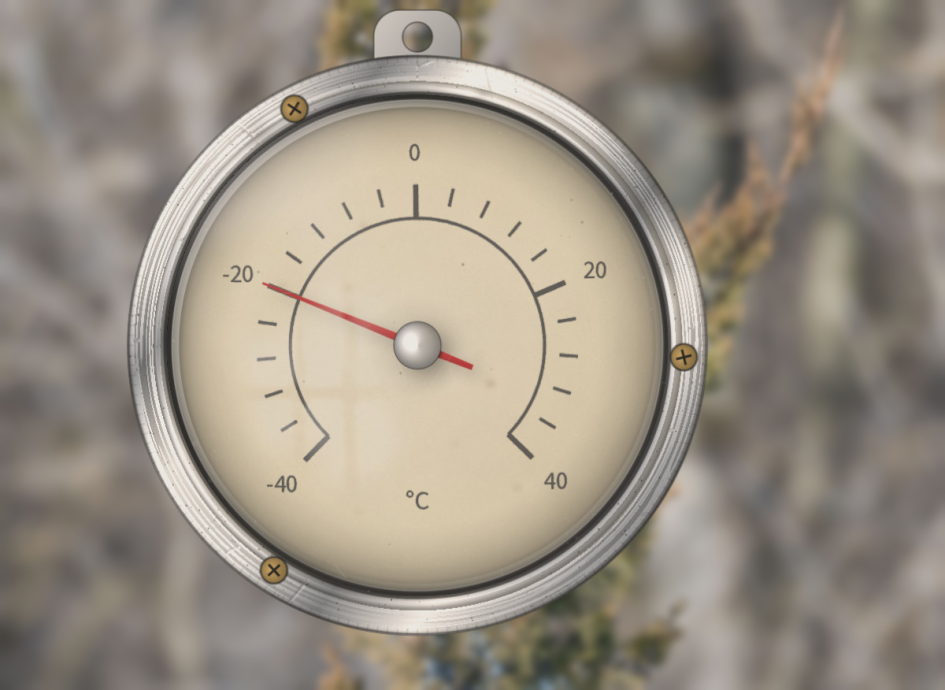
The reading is -20 °C
